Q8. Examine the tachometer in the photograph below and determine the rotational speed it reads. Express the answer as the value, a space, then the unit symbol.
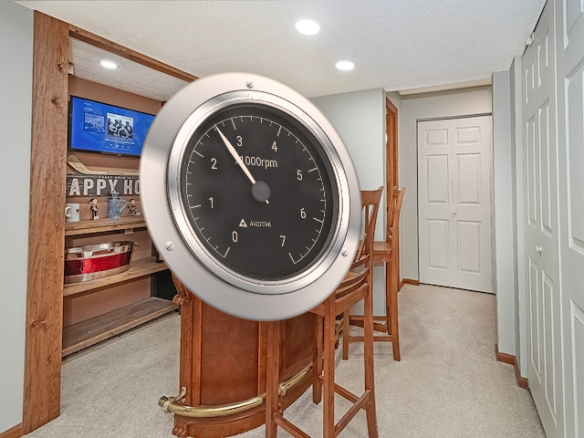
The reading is 2600 rpm
